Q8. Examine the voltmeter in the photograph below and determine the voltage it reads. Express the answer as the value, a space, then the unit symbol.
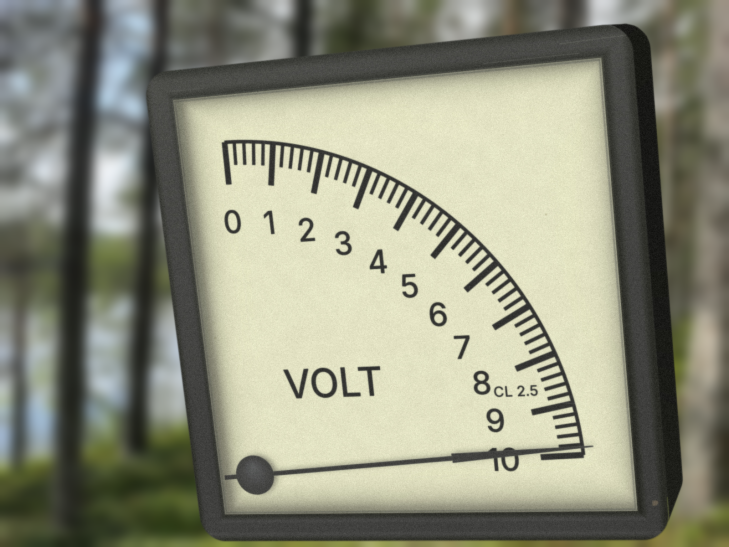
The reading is 9.8 V
